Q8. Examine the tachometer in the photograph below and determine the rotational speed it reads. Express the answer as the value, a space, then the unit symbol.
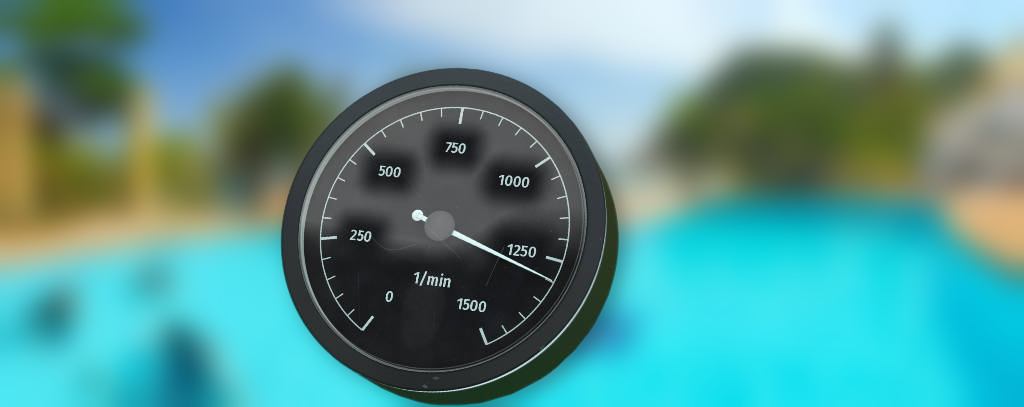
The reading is 1300 rpm
